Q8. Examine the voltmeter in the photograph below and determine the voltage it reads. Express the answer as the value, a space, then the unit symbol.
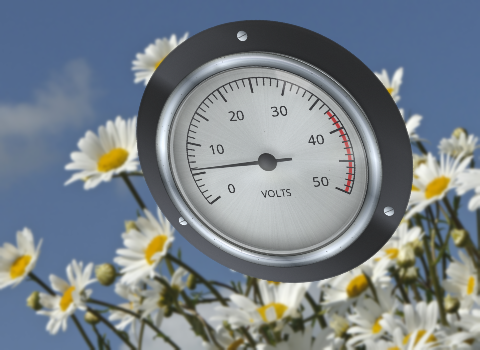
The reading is 6 V
